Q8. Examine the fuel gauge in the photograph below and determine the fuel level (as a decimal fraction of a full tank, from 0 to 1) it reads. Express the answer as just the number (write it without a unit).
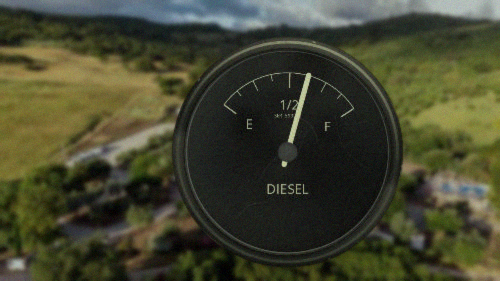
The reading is 0.625
